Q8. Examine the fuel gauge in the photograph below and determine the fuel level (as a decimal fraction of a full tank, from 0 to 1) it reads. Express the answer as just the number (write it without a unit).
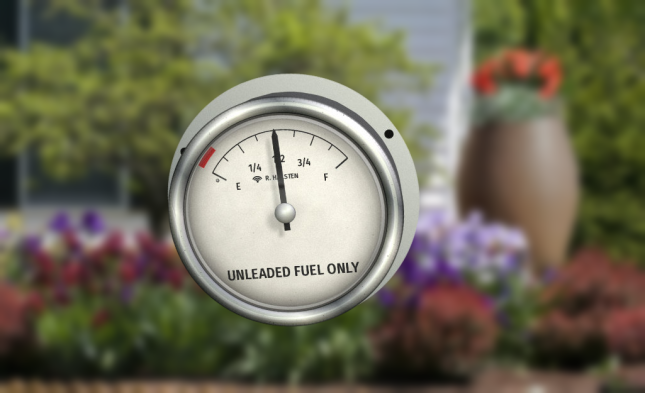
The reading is 0.5
